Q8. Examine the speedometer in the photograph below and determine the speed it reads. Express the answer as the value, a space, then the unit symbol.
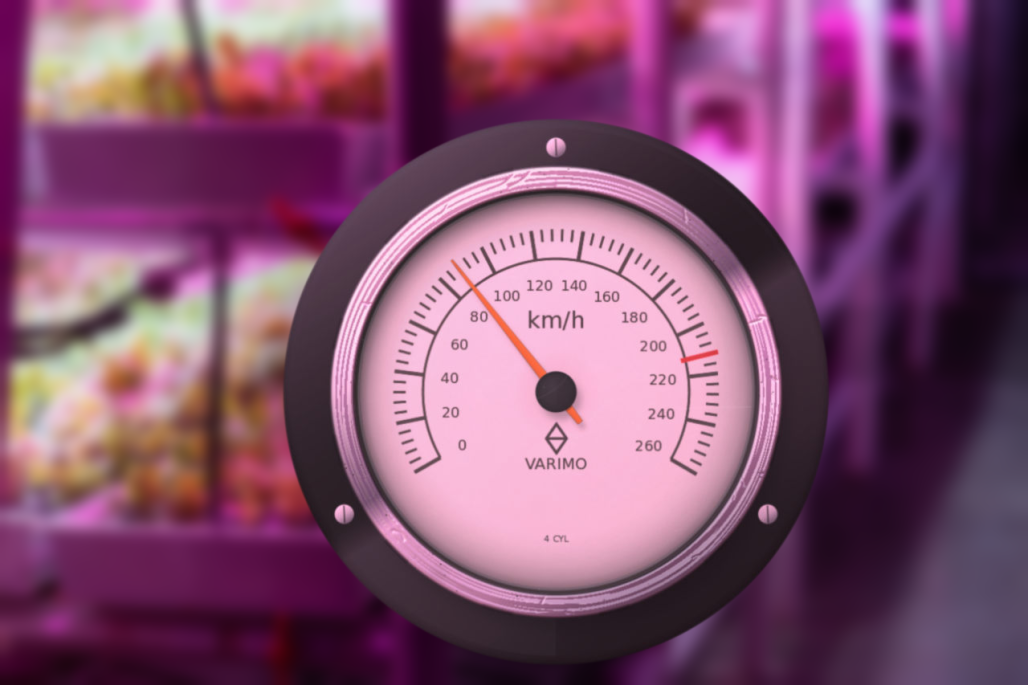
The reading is 88 km/h
